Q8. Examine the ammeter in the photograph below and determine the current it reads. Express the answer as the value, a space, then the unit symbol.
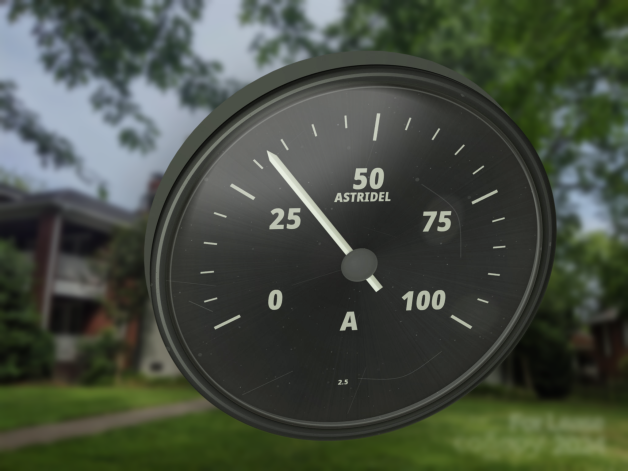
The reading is 32.5 A
